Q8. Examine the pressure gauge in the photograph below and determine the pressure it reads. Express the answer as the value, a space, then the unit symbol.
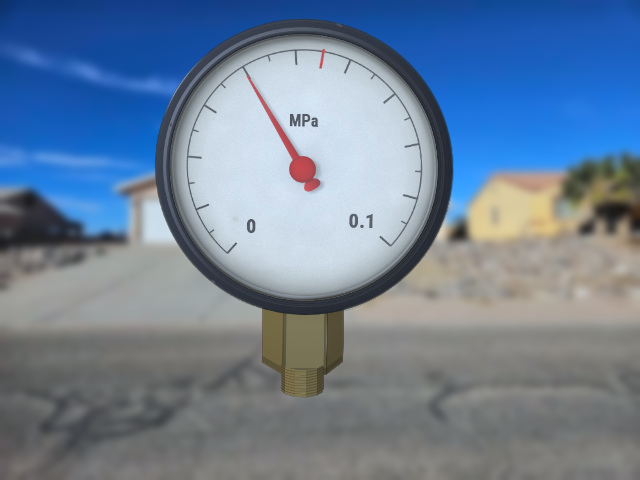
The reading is 0.04 MPa
